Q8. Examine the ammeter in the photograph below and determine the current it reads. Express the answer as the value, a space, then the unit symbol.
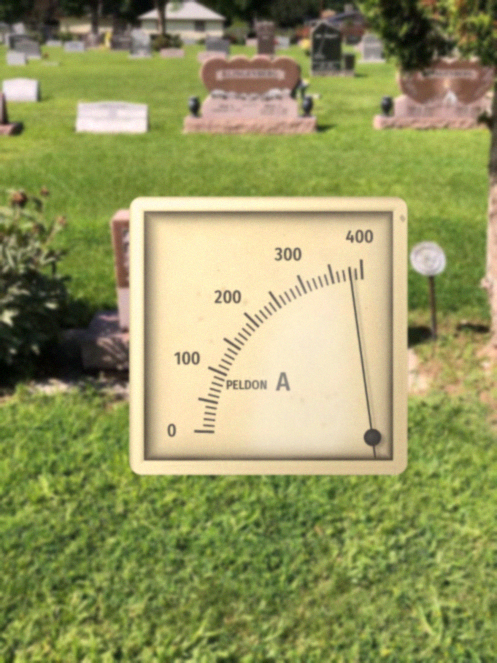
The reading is 380 A
